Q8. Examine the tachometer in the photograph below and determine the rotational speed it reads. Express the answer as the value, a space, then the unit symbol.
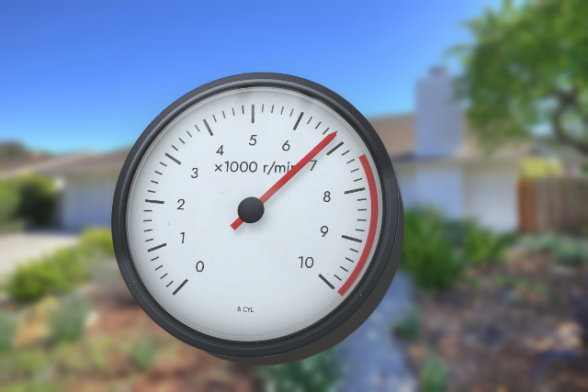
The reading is 6800 rpm
